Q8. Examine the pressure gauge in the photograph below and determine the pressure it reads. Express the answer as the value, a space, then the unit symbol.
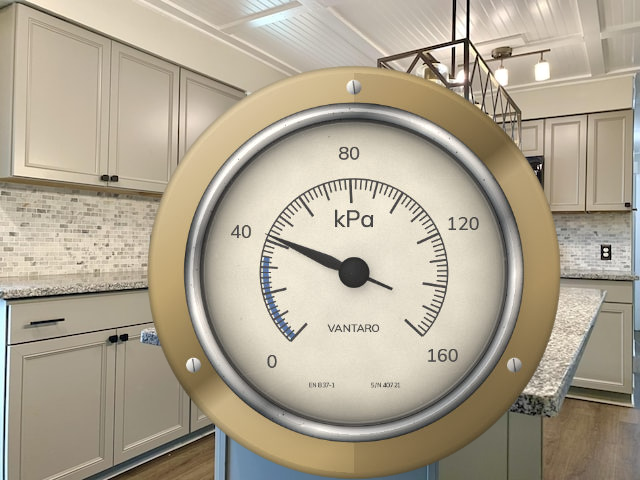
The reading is 42 kPa
